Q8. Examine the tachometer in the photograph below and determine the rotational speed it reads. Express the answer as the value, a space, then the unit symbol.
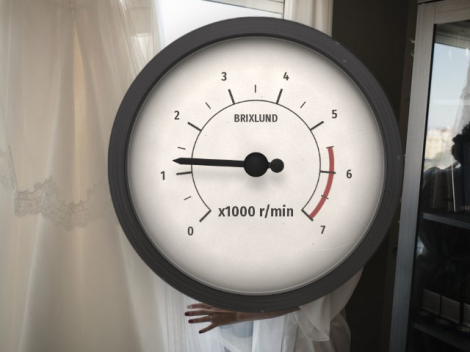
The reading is 1250 rpm
